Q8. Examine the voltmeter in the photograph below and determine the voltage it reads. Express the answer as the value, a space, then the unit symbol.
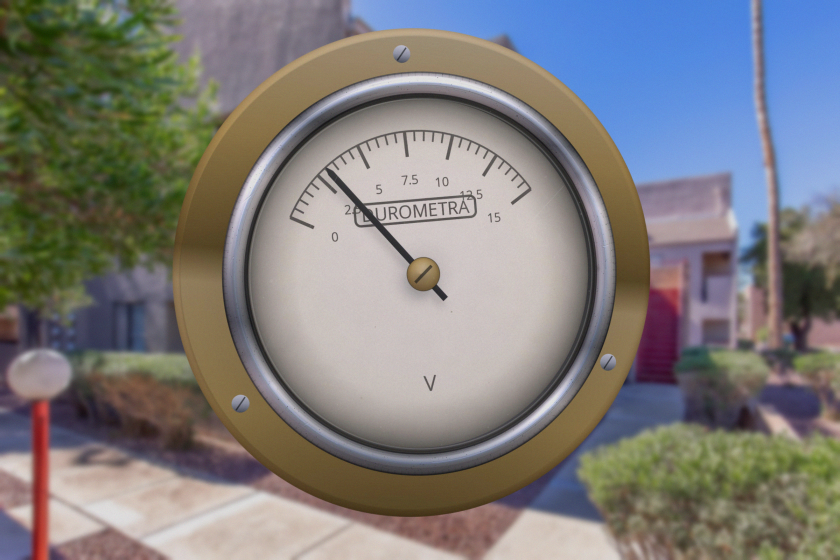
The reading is 3 V
